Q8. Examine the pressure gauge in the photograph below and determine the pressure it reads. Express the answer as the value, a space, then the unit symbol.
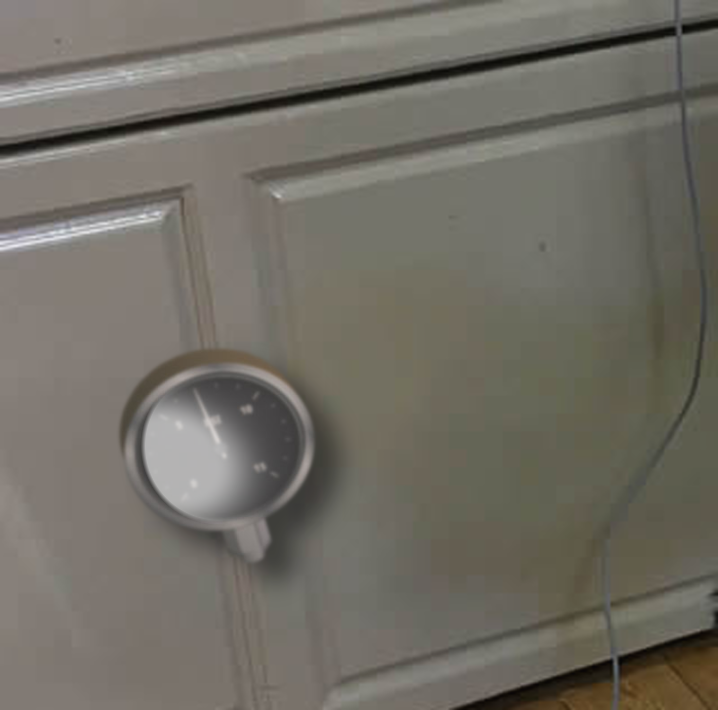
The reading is 7 psi
